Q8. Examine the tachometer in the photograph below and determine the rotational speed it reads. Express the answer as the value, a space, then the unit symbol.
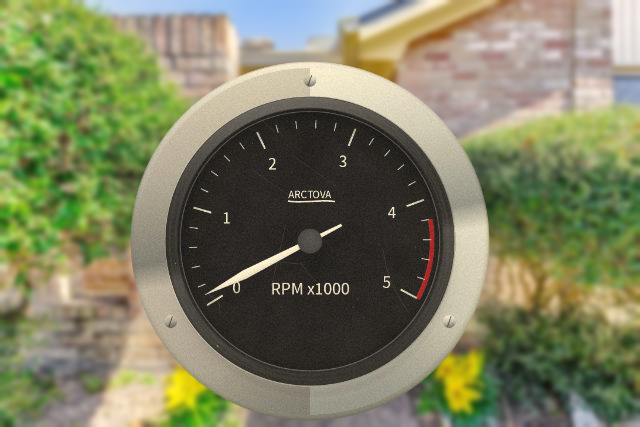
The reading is 100 rpm
